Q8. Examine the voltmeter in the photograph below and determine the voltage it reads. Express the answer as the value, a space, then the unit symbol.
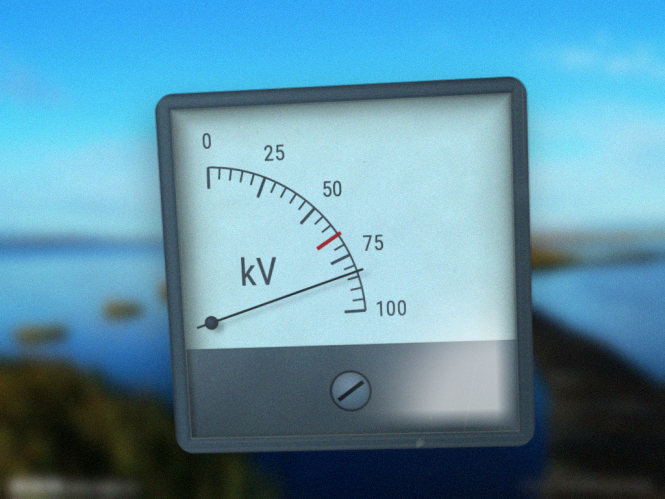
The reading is 82.5 kV
